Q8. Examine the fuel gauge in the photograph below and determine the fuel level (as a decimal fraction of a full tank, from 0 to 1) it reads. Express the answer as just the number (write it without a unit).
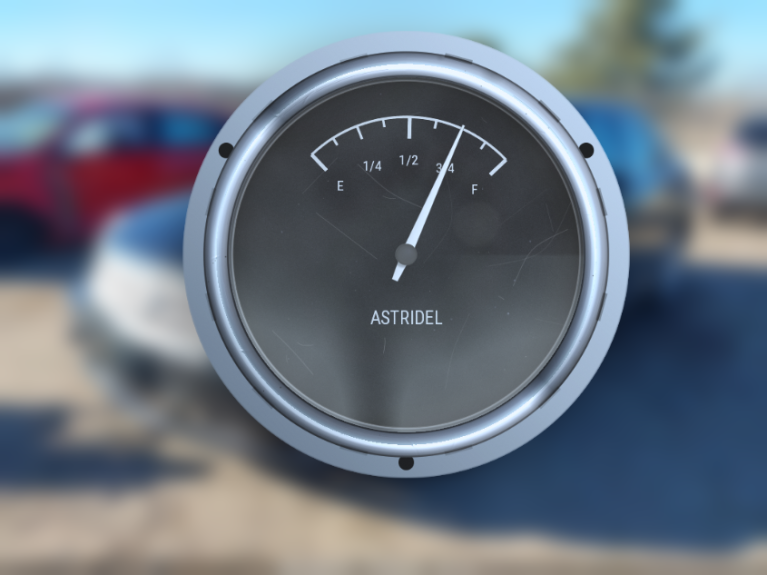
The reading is 0.75
